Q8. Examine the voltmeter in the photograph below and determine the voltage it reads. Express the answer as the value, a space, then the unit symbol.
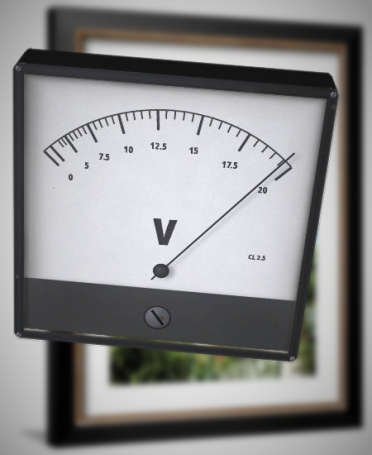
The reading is 19.5 V
